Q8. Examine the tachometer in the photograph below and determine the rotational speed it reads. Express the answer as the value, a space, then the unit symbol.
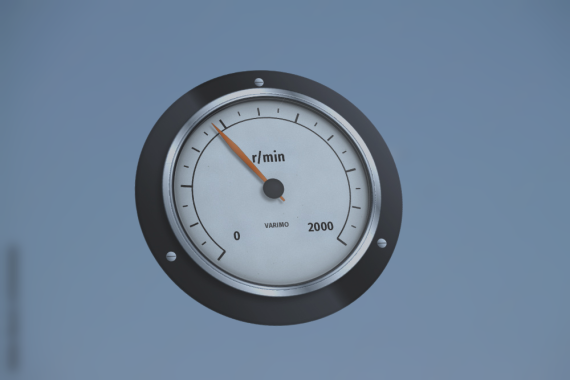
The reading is 750 rpm
